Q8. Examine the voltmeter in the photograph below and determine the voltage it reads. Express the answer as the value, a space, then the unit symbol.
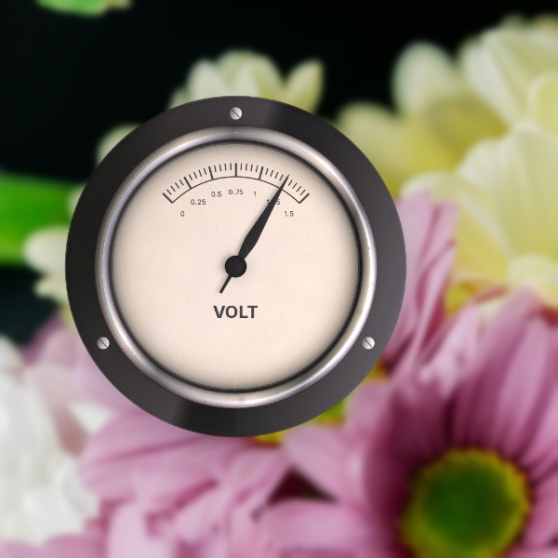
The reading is 1.25 V
